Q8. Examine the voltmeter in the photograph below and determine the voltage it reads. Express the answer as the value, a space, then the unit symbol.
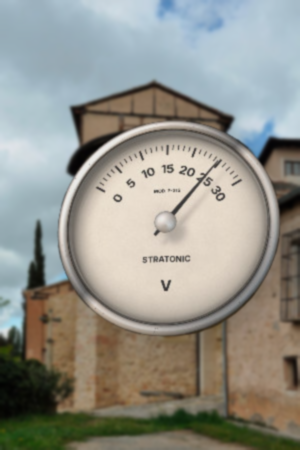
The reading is 25 V
